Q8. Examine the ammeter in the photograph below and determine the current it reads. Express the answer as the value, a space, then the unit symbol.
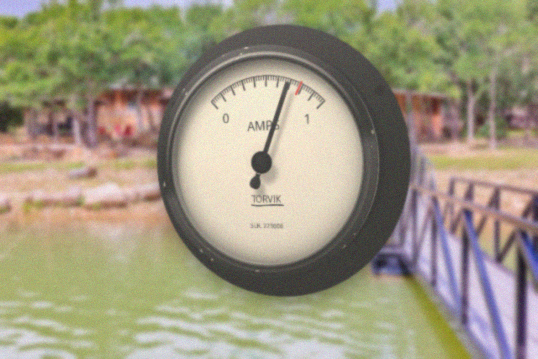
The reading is 0.7 A
